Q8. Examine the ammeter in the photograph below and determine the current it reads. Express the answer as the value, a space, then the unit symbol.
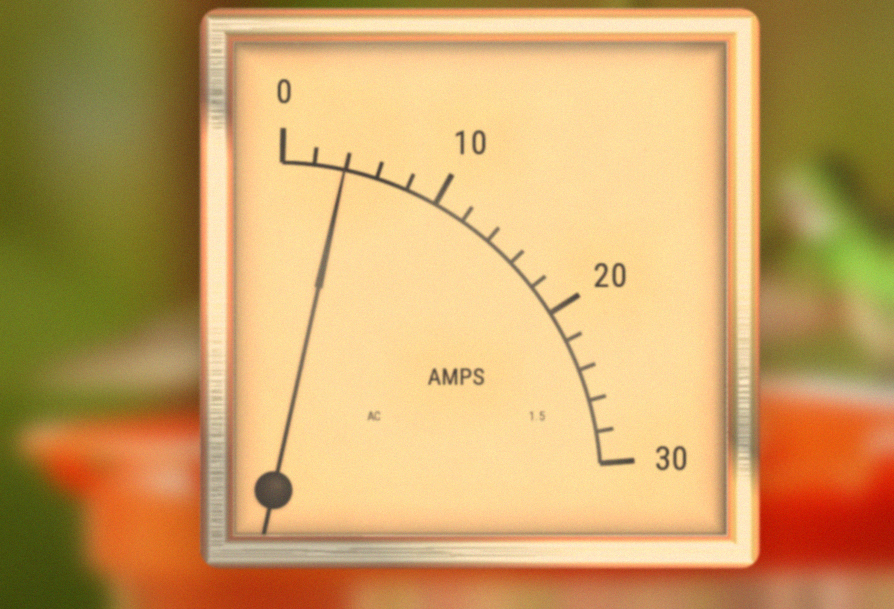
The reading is 4 A
